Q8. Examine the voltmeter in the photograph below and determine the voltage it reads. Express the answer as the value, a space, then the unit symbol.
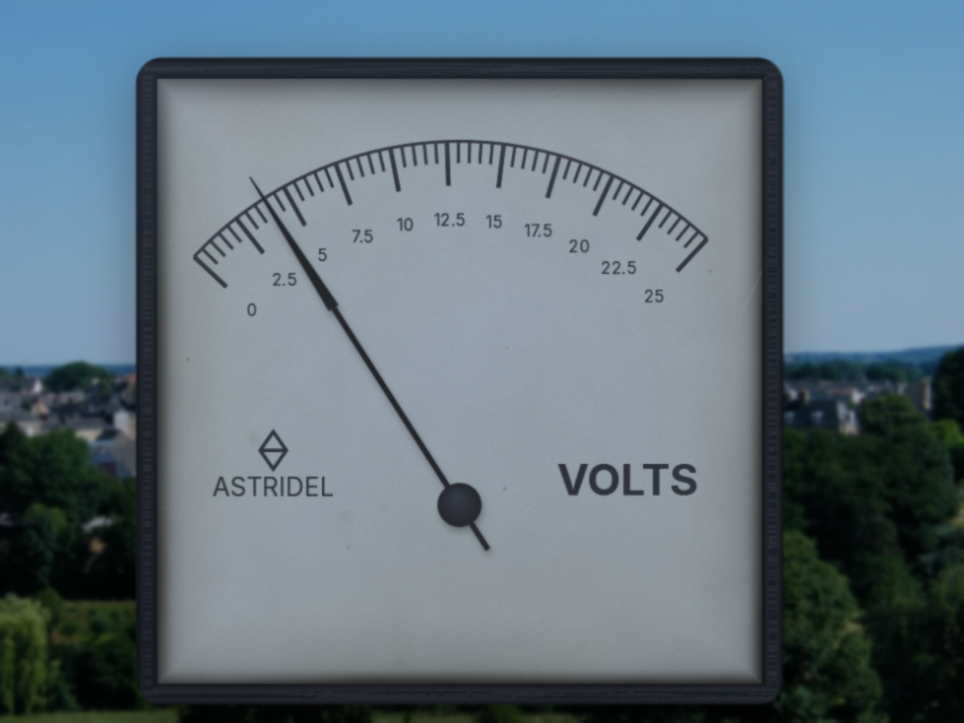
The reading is 4 V
